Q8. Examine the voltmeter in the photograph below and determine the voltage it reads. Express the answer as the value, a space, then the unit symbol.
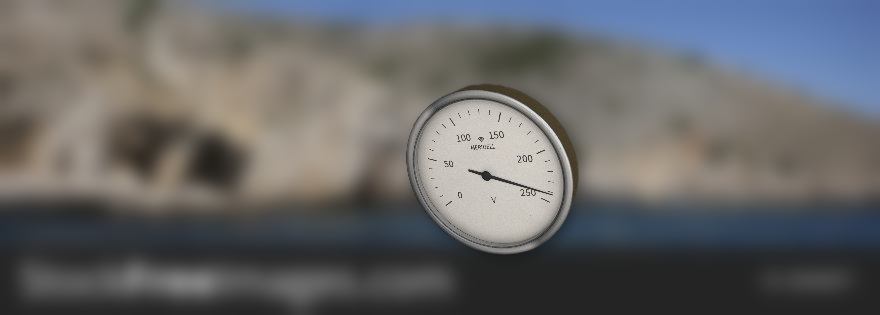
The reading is 240 V
